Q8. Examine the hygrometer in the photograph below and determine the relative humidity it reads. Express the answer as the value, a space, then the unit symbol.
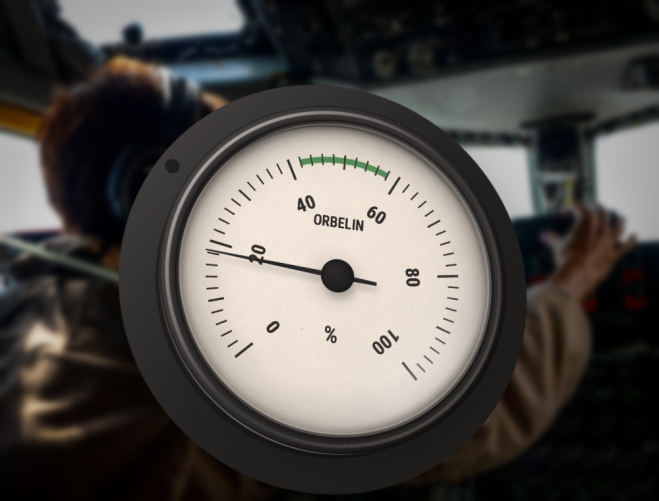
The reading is 18 %
